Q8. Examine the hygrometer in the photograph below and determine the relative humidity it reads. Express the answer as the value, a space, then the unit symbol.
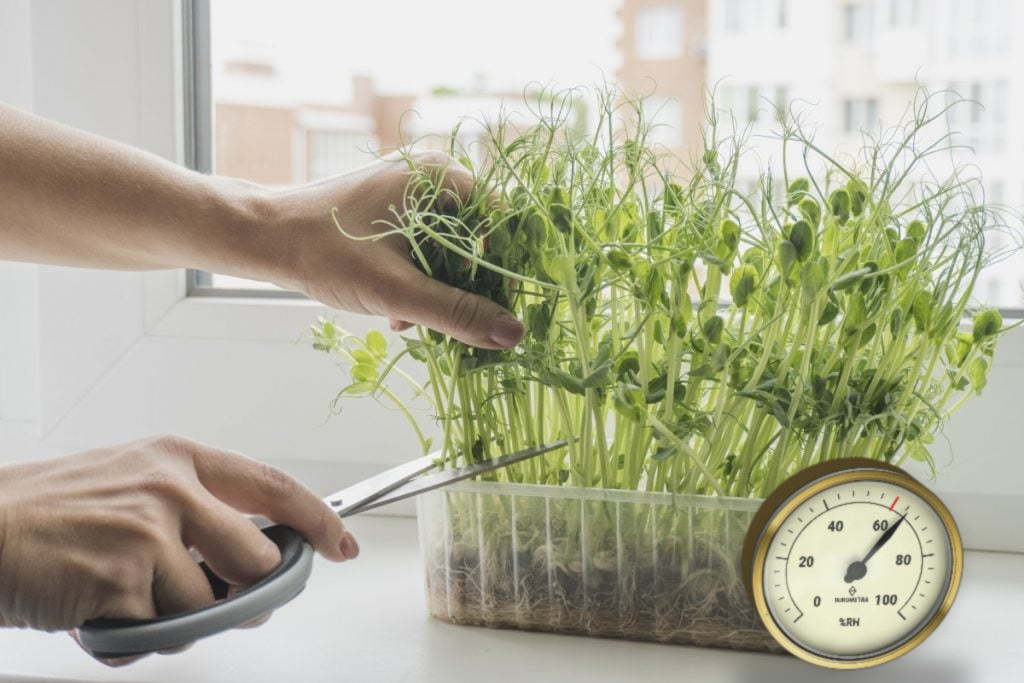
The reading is 64 %
